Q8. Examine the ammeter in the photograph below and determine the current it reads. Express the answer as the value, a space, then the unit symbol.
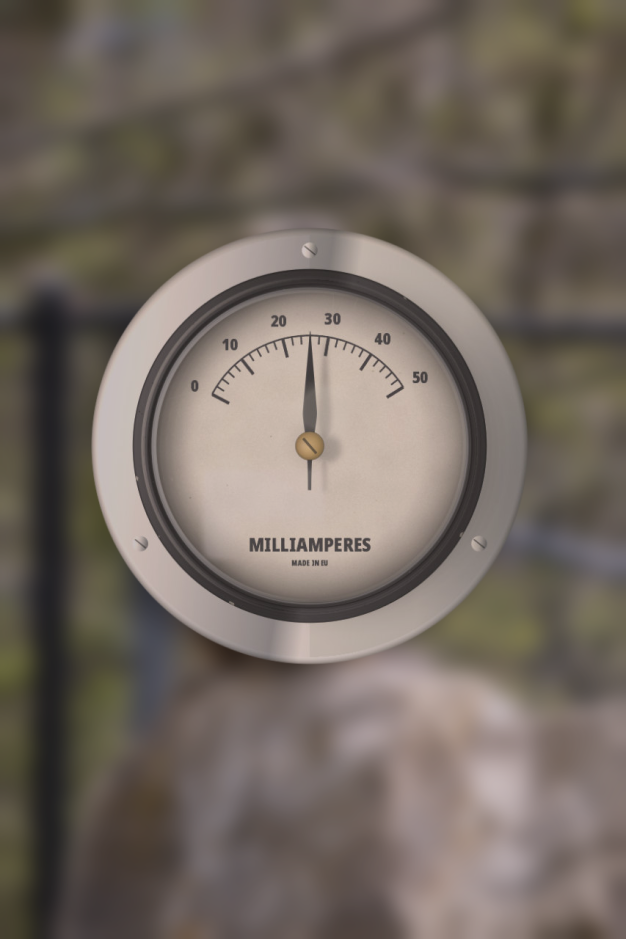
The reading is 26 mA
